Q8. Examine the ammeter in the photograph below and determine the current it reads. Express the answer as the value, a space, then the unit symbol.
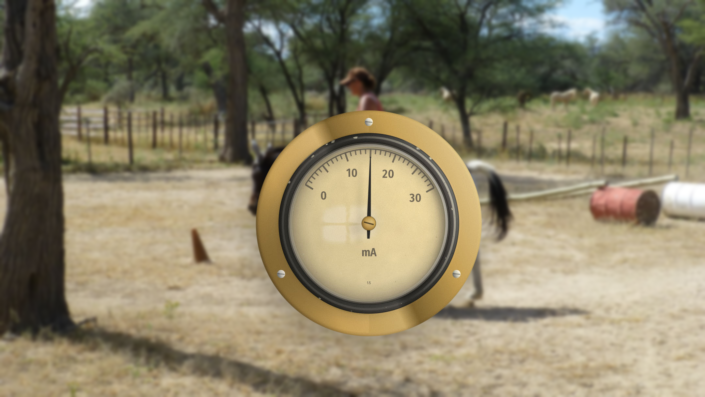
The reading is 15 mA
